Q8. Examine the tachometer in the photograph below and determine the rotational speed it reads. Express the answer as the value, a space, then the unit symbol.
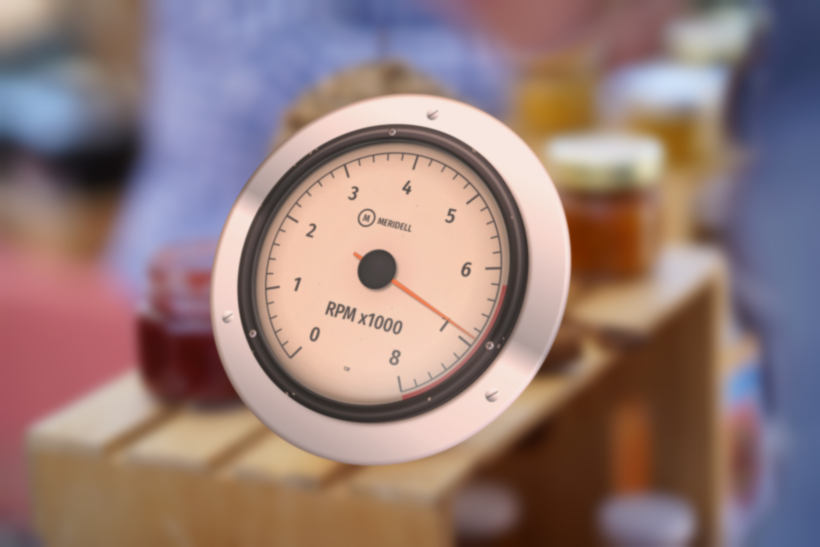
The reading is 6900 rpm
